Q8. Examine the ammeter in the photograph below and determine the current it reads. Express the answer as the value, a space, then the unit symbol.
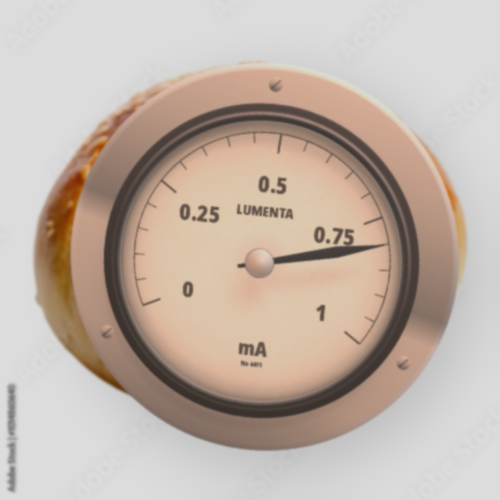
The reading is 0.8 mA
